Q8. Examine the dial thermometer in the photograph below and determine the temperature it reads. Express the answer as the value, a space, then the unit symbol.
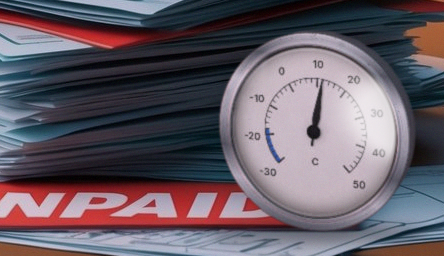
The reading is 12 °C
